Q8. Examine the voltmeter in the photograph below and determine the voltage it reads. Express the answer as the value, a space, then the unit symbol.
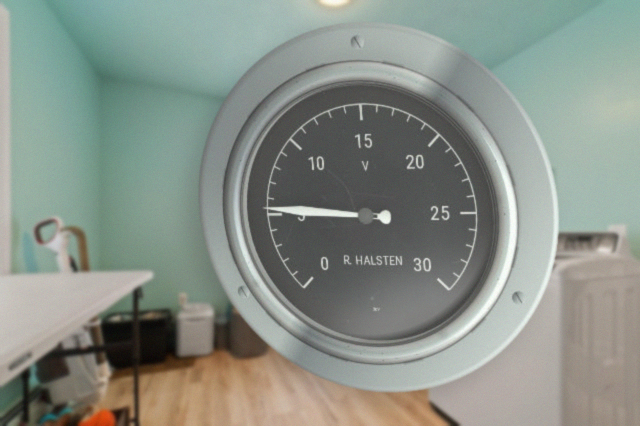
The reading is 5.5 V
